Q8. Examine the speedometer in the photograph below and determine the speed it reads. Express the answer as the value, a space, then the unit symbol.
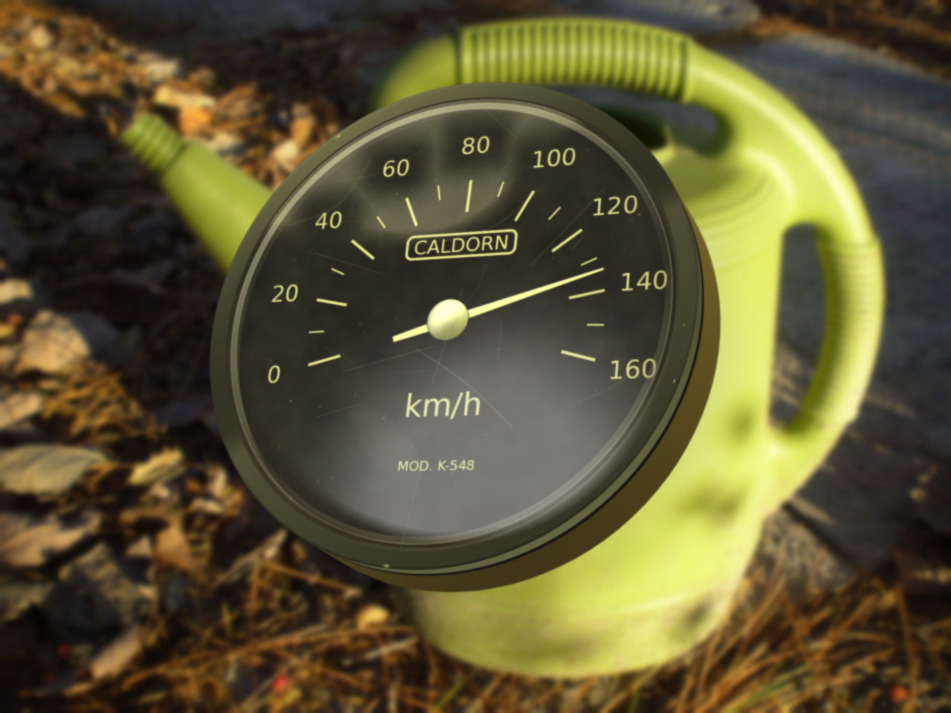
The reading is 135 km/h
